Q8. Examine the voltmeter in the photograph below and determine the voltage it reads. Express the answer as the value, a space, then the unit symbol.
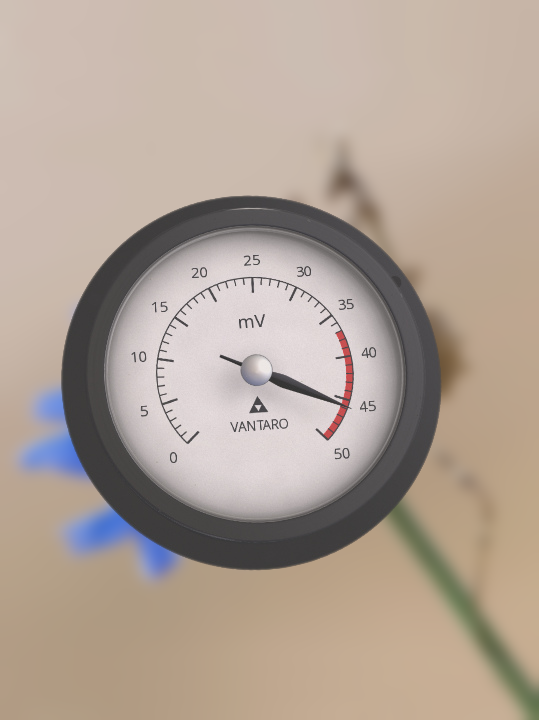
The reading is 46 mV
